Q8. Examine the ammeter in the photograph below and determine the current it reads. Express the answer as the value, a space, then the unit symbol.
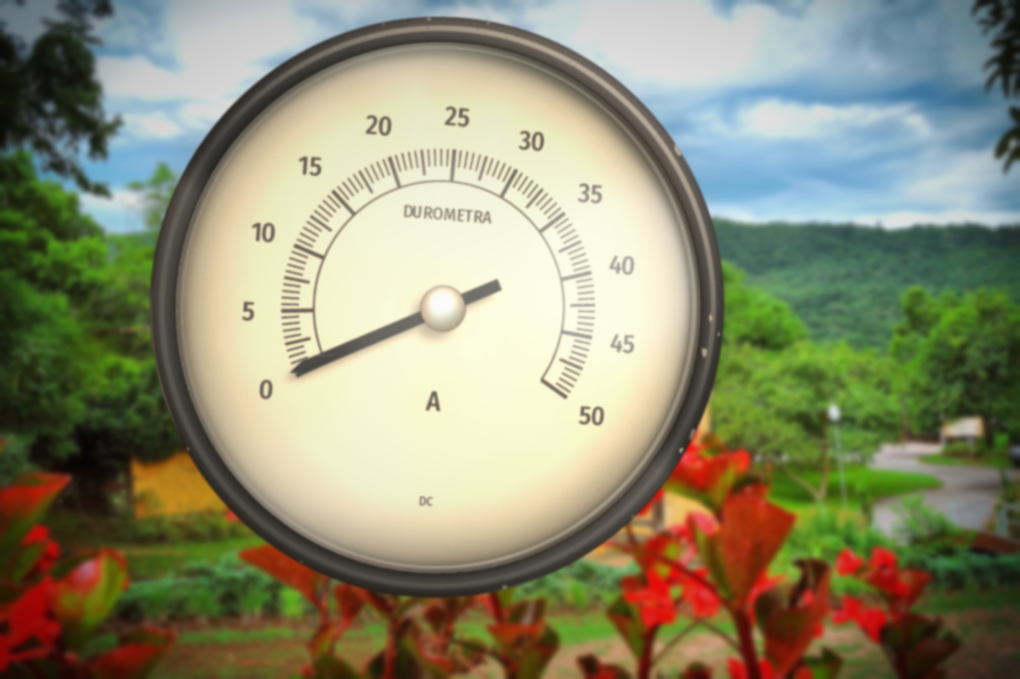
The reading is 0.5 A
